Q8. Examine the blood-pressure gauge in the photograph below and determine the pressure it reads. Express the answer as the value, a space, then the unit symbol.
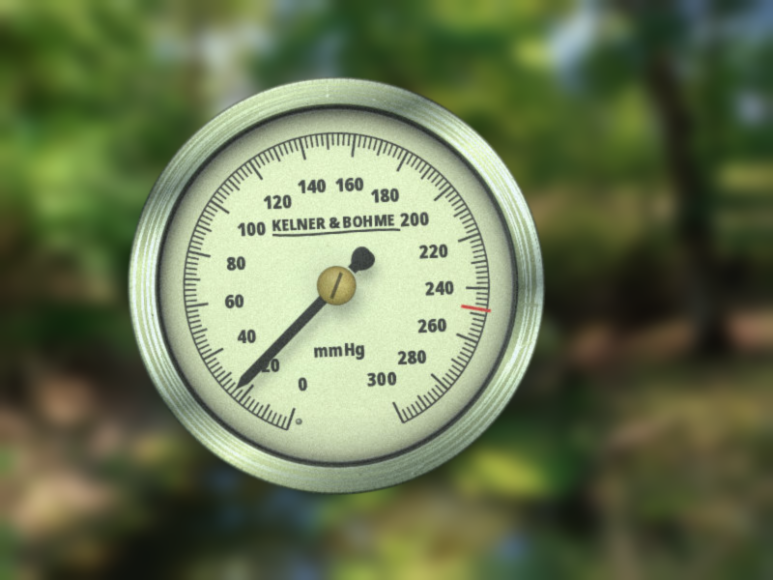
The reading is 24 mmHg
